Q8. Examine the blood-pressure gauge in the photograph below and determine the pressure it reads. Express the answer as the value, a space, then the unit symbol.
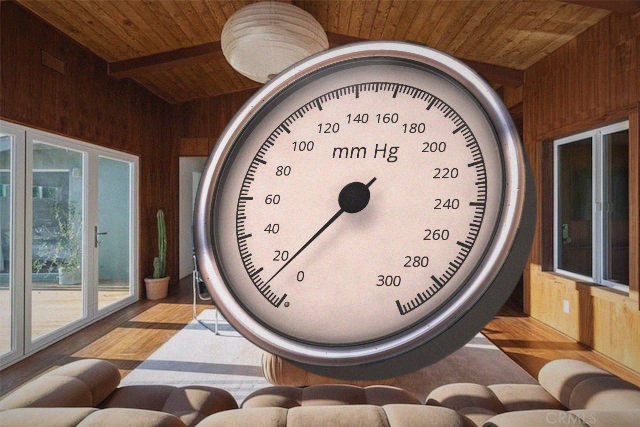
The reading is 10 mmHg
